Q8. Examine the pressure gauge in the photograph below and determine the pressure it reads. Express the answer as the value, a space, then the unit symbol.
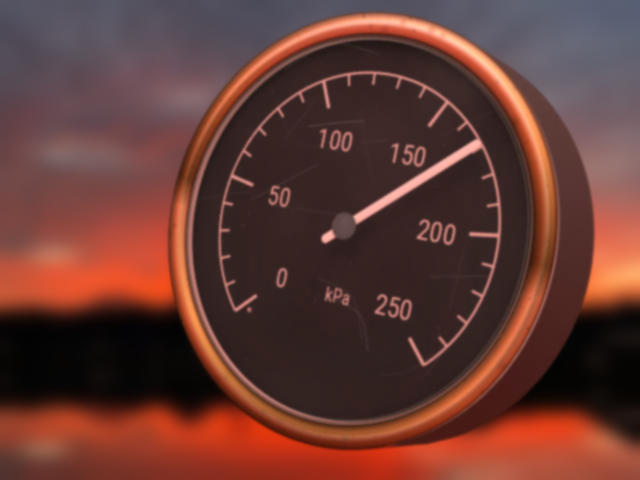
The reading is 170 kPa
